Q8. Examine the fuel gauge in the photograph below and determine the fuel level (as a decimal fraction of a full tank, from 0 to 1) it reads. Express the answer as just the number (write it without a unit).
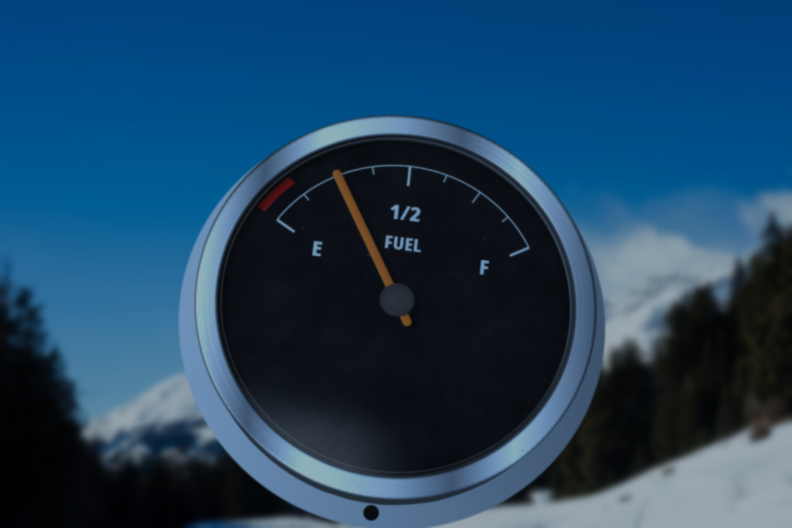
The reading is 0.25
